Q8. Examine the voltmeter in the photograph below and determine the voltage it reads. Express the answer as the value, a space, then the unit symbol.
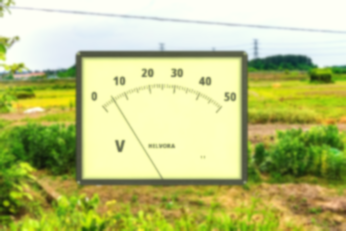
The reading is 5 V
